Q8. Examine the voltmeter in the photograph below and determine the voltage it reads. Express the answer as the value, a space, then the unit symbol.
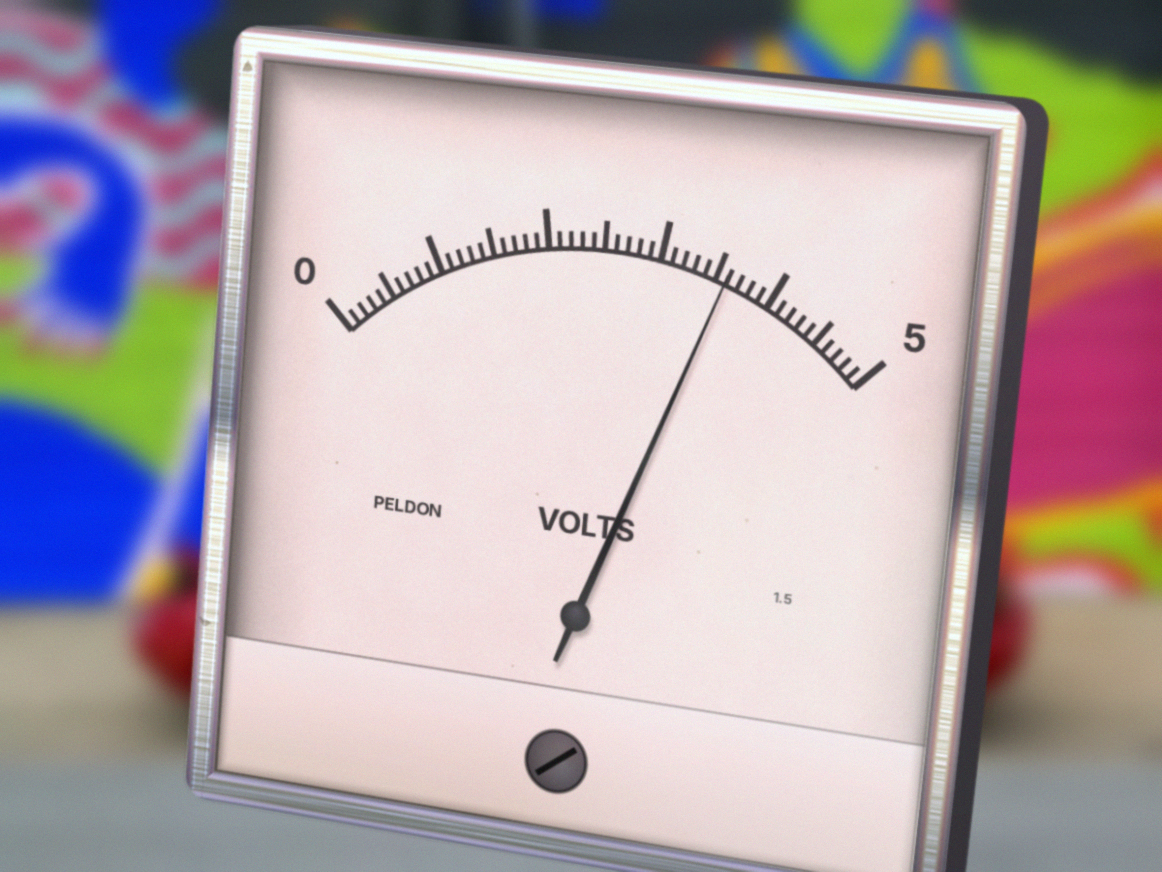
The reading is 3.6 V
